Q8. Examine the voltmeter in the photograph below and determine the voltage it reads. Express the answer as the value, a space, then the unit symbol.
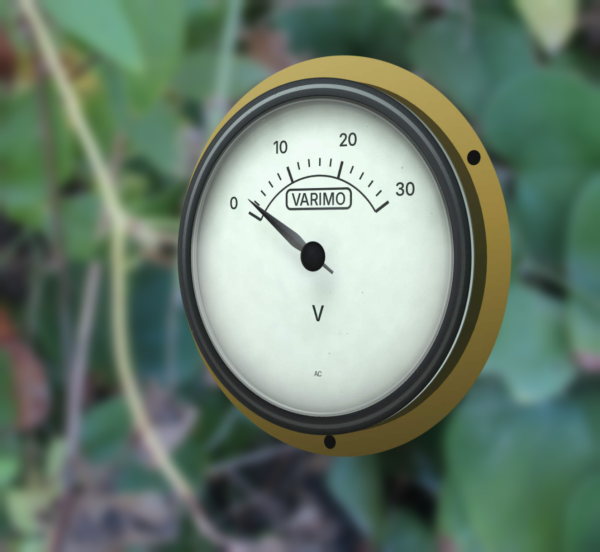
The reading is 2 V
